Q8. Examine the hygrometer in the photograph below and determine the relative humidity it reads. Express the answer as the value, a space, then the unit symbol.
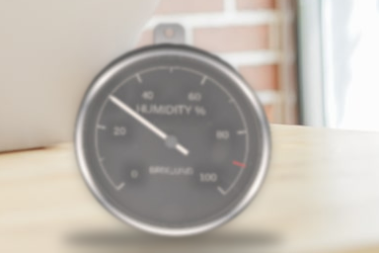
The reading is 30 %
